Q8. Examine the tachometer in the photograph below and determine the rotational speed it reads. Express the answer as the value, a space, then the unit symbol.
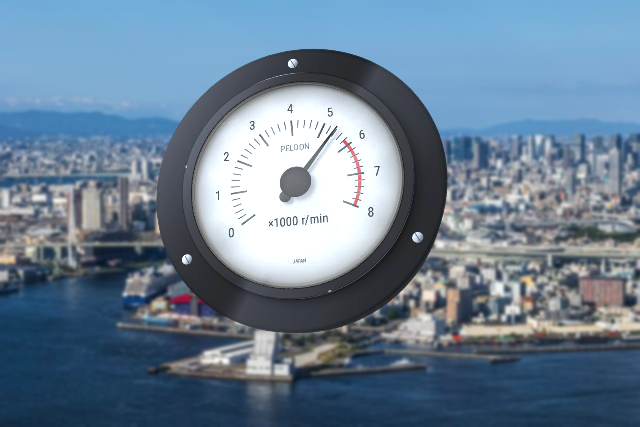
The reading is 5400 rpm
